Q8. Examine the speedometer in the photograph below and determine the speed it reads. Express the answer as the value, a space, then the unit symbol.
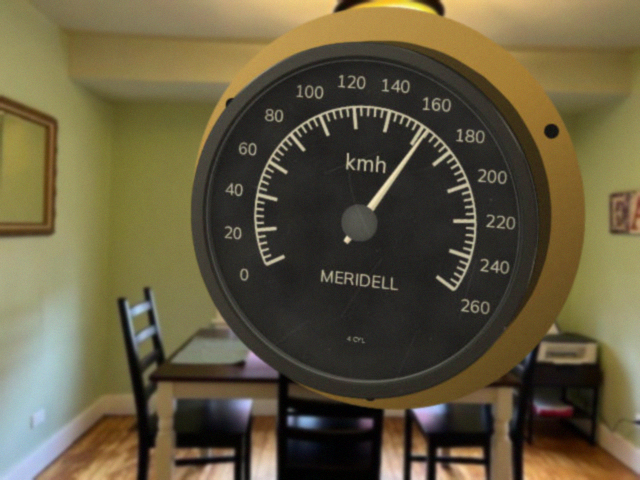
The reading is 164 km/h
